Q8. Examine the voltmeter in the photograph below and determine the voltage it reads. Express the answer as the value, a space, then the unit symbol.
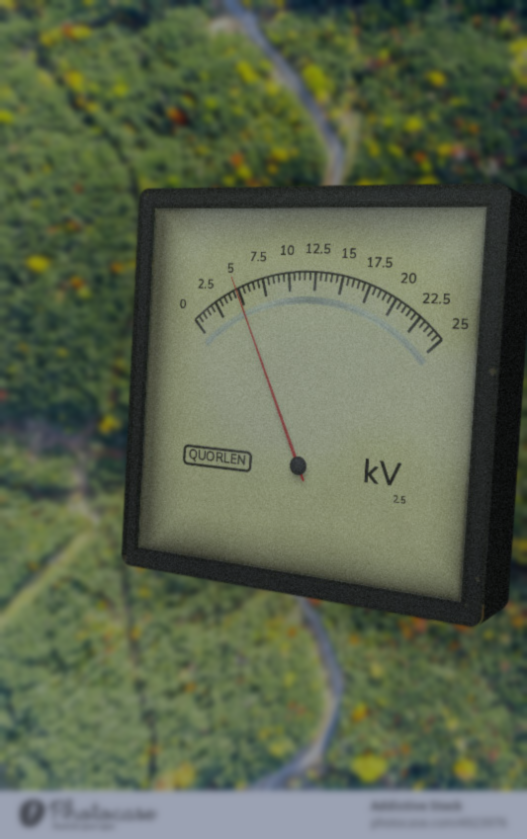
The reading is 5 kV
